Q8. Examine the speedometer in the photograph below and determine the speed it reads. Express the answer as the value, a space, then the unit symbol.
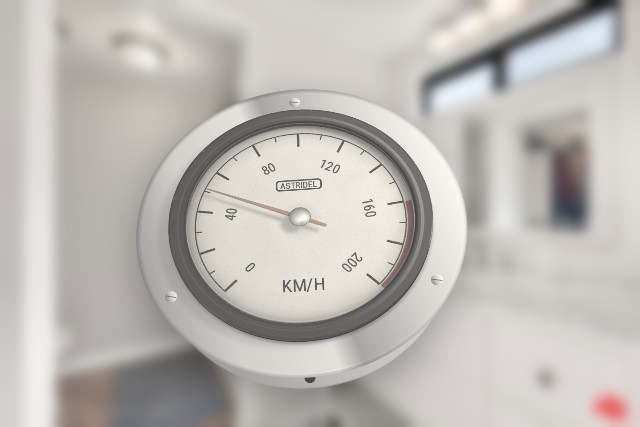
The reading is 50 km/h
